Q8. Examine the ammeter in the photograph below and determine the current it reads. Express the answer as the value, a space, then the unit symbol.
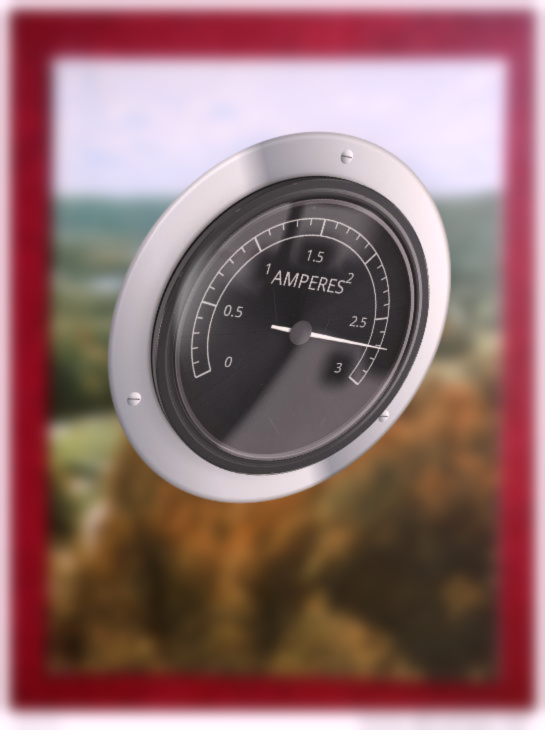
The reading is 2.7 A
